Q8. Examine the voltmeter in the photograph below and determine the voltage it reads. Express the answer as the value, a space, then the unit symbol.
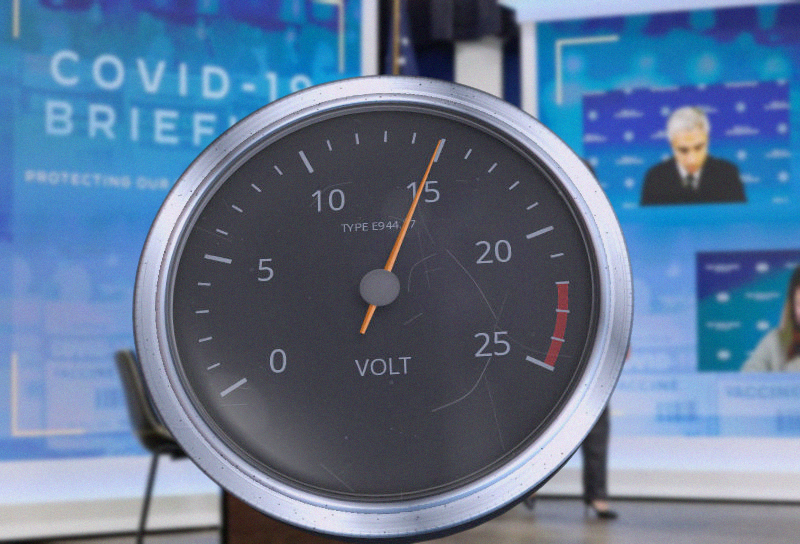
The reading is 15 V
